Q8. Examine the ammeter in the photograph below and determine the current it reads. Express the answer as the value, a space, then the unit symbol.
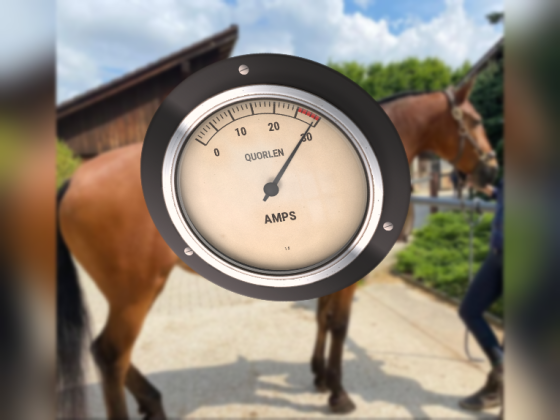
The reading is 29 A
